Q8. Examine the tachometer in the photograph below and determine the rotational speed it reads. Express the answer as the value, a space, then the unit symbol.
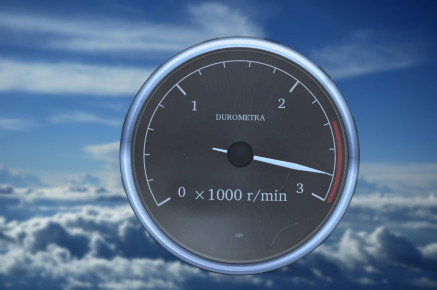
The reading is 2800 rpm
